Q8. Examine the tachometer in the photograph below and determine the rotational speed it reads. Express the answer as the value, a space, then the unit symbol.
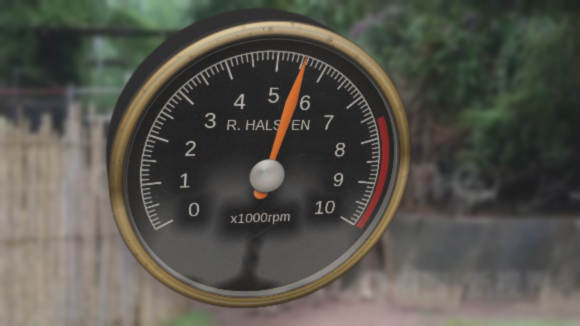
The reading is 5500 rpm
